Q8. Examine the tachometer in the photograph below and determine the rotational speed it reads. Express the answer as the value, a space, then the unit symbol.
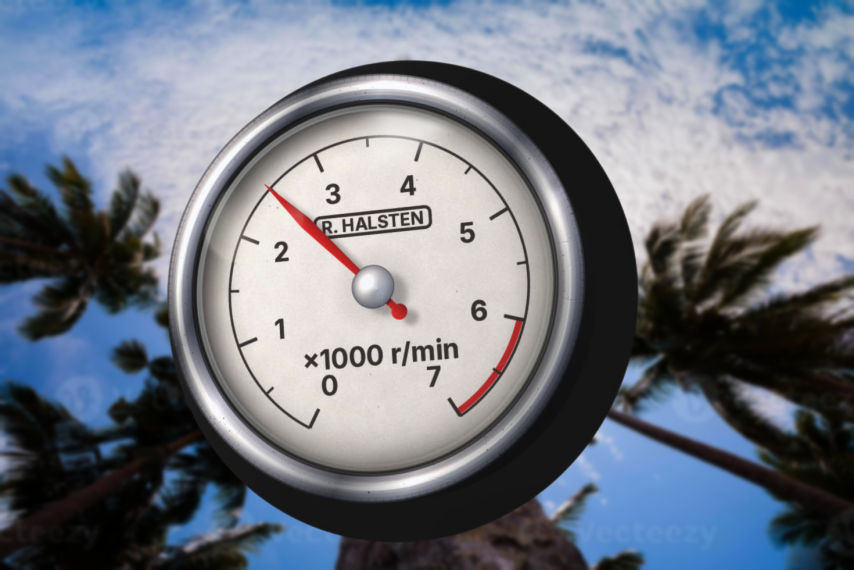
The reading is 2500 rpm
